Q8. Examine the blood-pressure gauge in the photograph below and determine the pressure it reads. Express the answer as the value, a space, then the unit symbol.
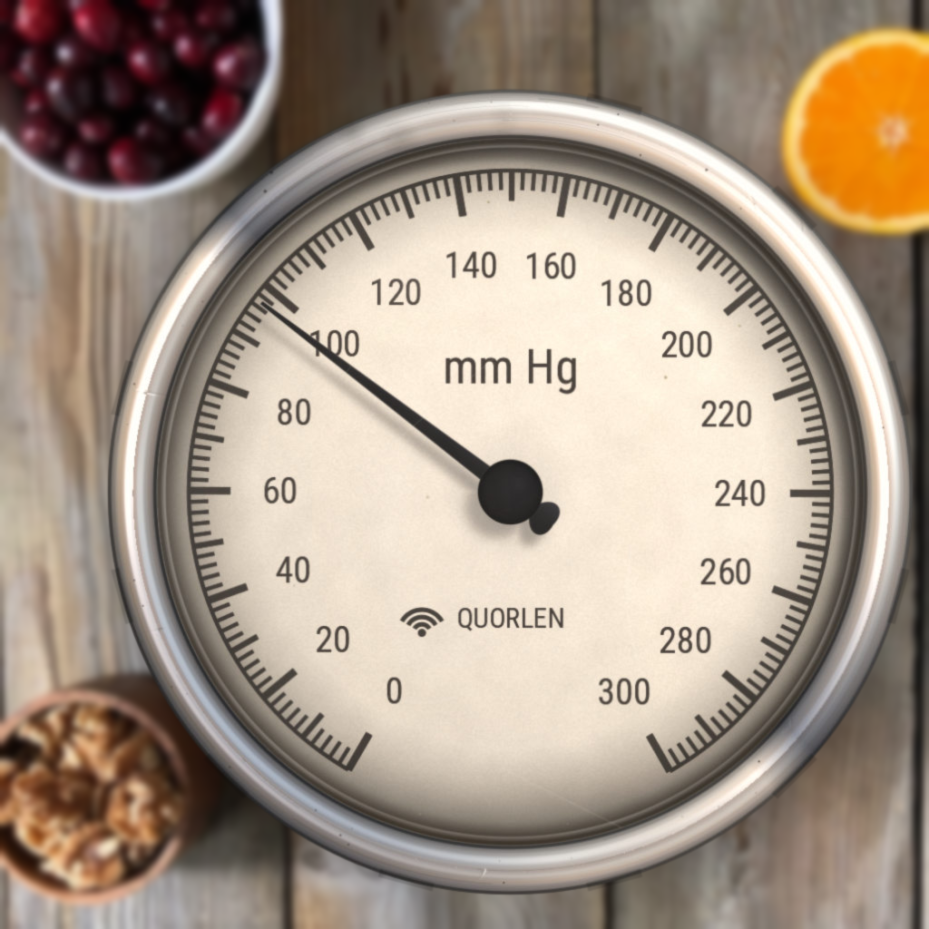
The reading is 97 mmHg
